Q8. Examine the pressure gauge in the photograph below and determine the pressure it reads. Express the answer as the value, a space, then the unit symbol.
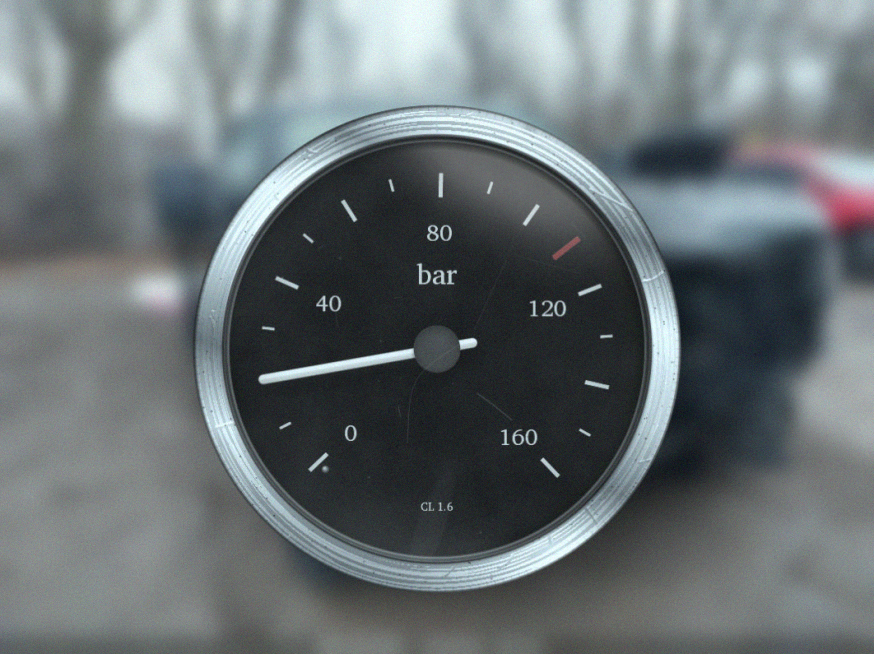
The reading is 20 bar
